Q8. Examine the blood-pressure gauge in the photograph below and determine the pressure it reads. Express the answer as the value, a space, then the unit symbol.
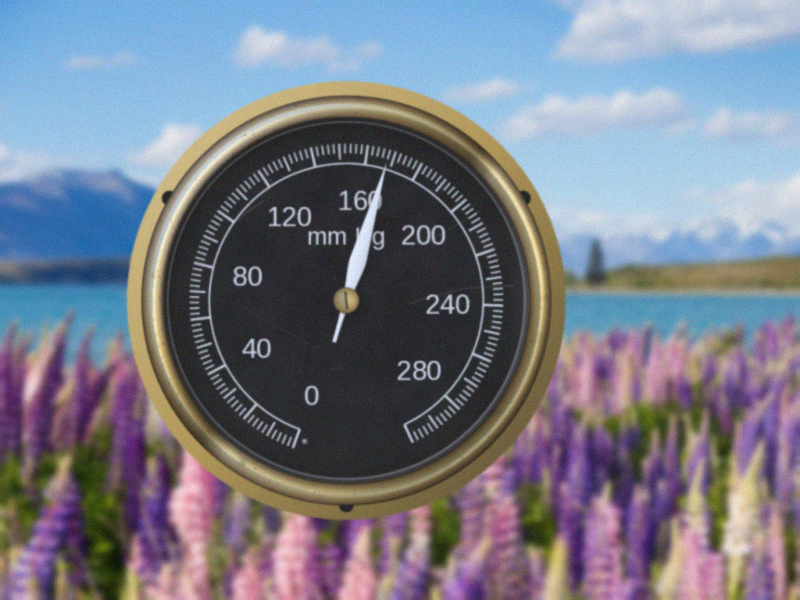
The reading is 168 mmHg
